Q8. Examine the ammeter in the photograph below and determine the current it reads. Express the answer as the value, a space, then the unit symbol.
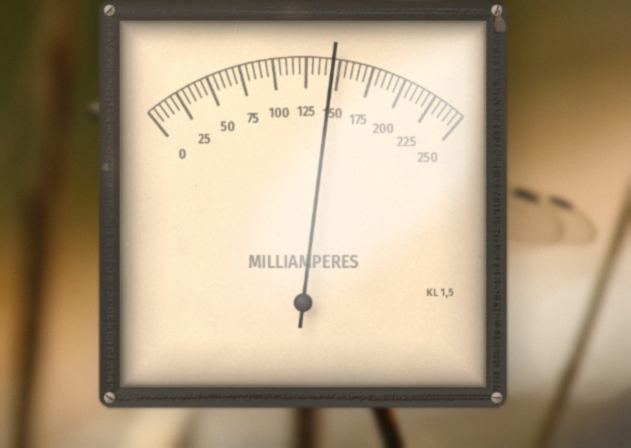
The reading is 145 mA
